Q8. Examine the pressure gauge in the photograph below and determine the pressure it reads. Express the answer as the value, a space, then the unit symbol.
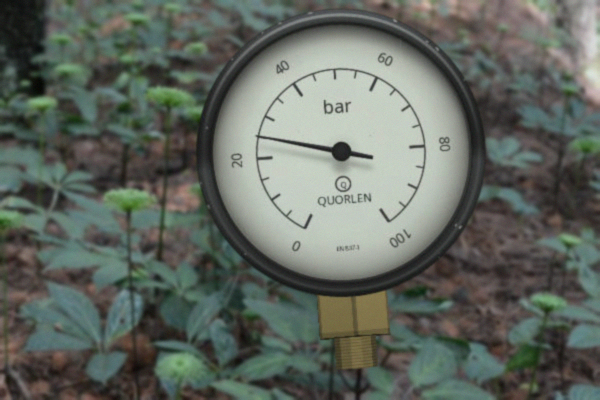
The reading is 25 bar
